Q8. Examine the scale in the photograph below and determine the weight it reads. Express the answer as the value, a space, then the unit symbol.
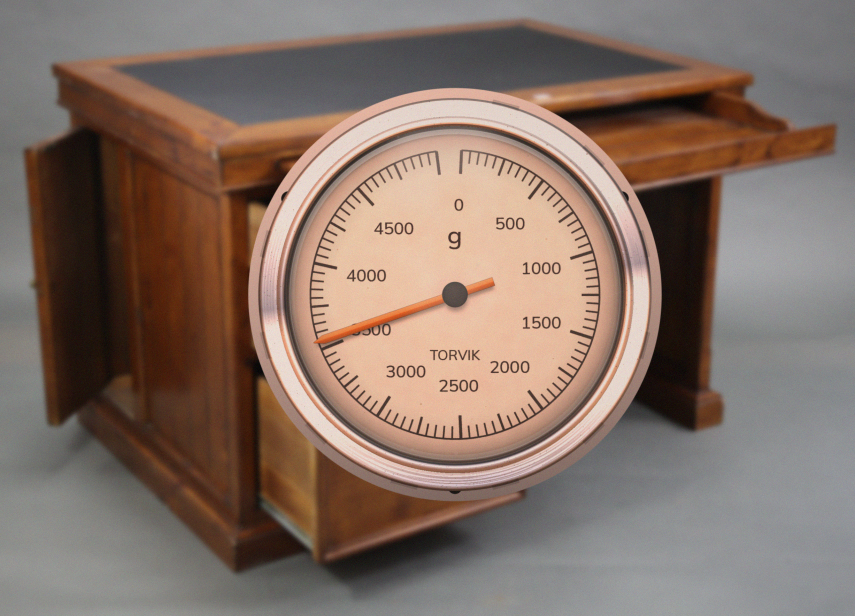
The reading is 3550 g
